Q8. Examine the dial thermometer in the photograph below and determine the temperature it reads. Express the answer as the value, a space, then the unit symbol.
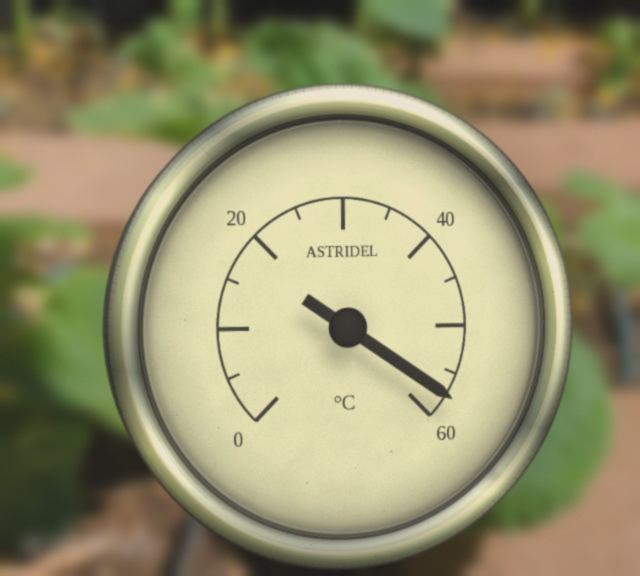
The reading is 57.5 °C
